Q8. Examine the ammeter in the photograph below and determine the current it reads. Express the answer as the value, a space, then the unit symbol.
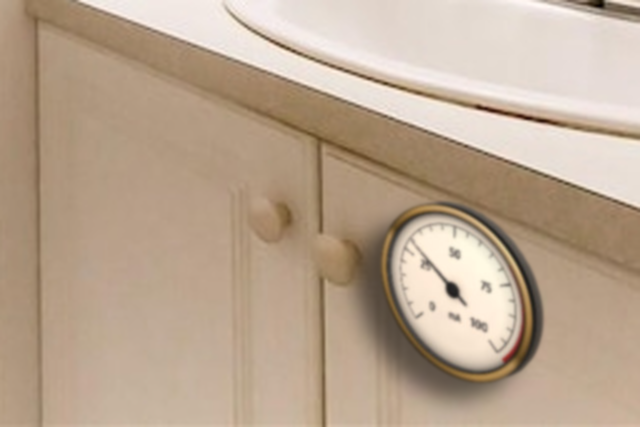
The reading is 30 mA
